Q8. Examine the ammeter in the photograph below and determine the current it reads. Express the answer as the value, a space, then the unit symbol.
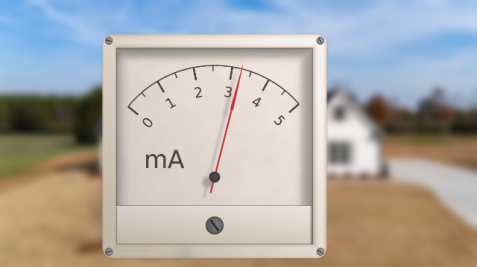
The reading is 3.25 mA
